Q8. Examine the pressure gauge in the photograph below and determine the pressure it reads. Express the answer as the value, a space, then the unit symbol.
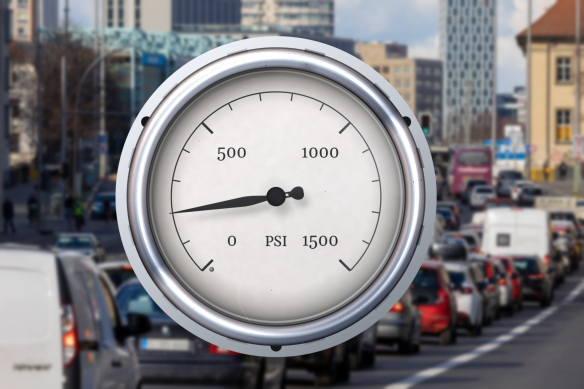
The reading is 200 psi
